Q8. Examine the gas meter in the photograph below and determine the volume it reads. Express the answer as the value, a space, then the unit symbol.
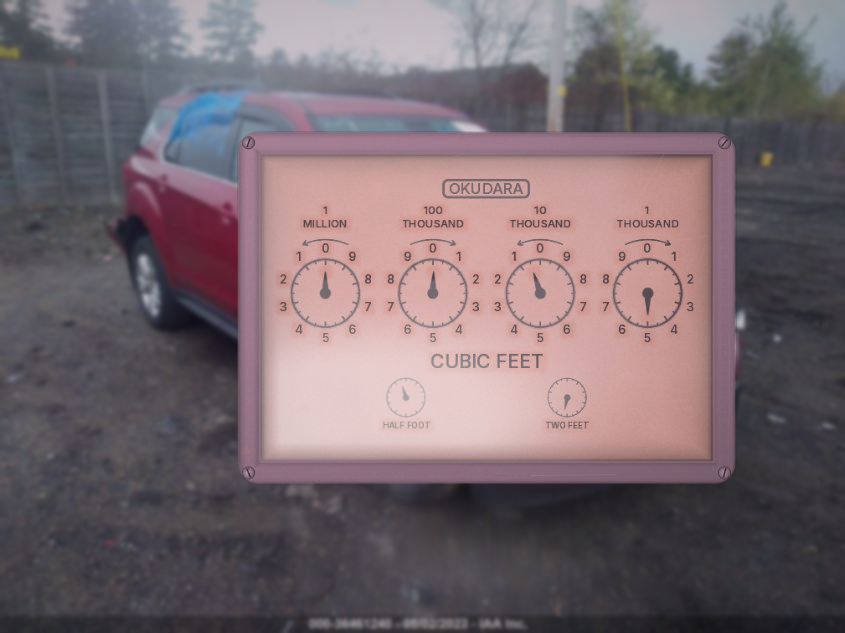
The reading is 500 ft³
